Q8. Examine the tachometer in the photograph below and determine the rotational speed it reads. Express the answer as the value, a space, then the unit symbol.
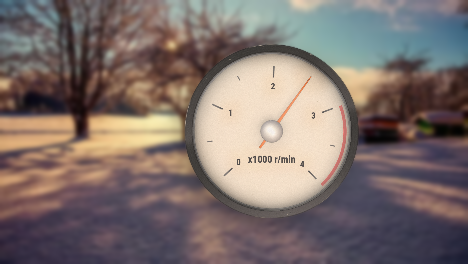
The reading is 2500 rpm
